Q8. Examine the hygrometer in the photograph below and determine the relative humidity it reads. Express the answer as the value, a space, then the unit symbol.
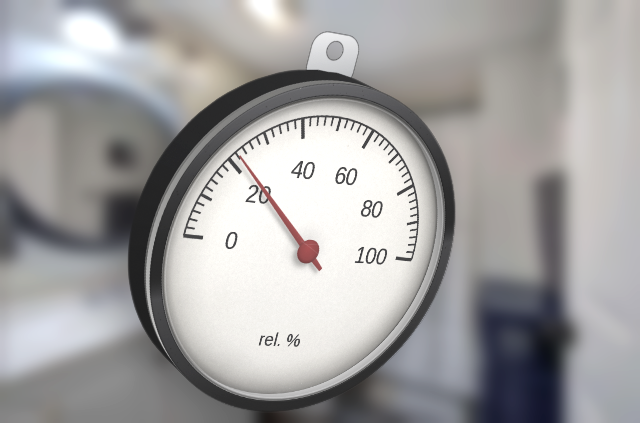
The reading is 22 %
